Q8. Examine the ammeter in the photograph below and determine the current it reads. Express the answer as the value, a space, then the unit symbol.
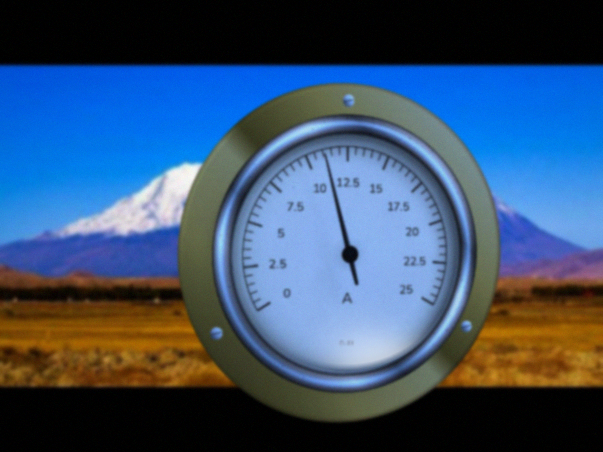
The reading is 11 A
